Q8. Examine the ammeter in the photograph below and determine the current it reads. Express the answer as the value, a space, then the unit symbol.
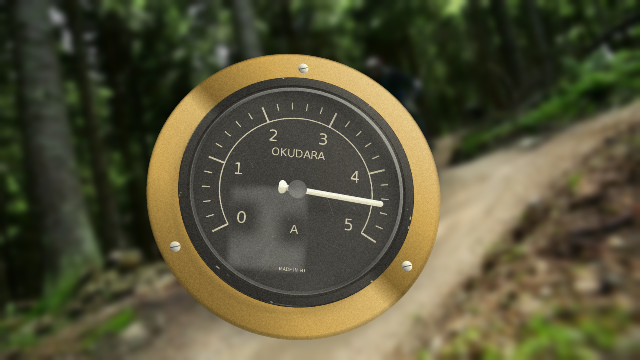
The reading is 4.5 A
